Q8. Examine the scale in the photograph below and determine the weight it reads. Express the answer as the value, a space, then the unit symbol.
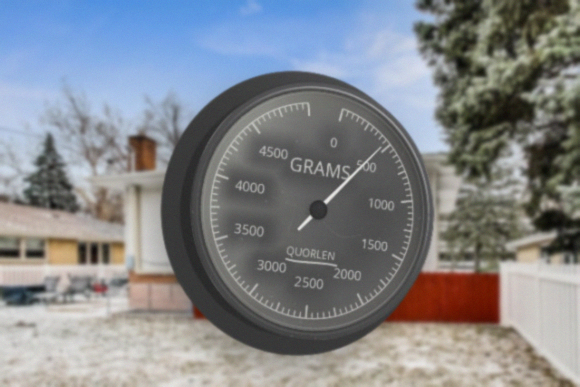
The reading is 450 g
